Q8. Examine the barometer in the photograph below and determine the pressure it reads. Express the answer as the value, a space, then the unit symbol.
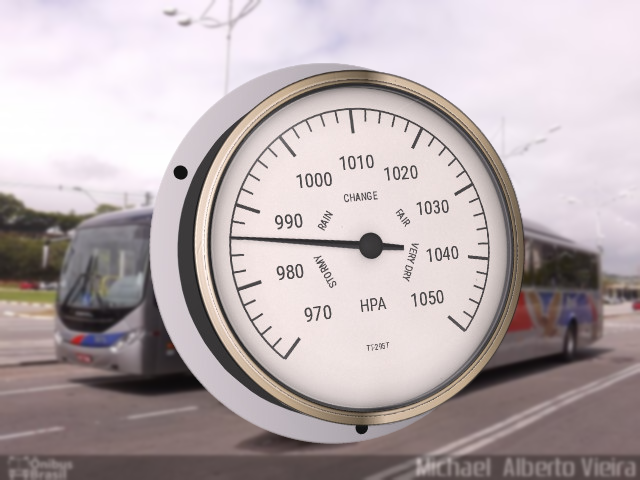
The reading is 986 hPa
